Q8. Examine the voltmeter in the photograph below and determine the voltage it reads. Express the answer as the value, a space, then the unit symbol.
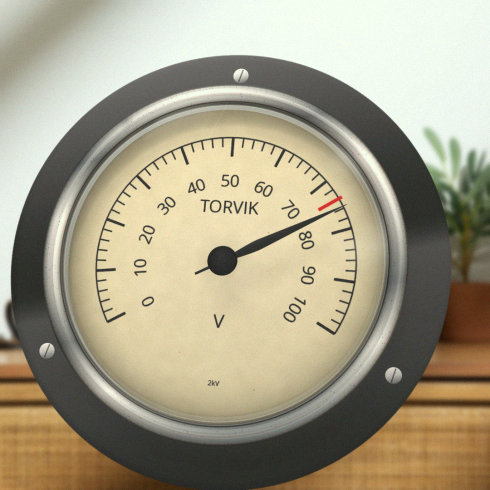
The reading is 76 V
